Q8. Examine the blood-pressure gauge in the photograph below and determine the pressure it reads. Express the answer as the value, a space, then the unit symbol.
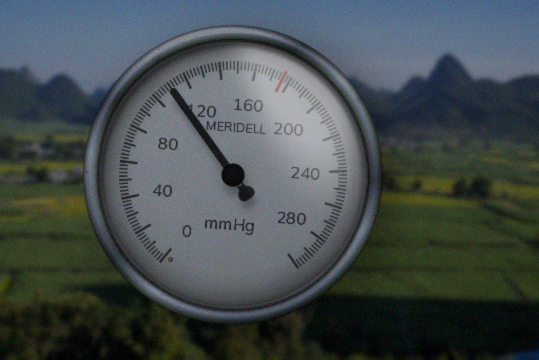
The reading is 110 mmHg
